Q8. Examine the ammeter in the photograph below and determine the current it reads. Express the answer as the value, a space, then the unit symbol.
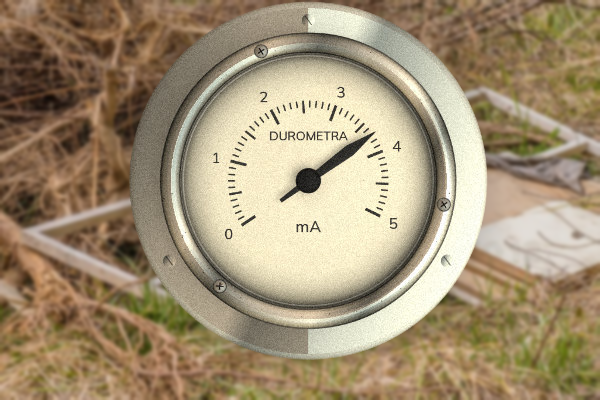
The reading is 3.7 mA
